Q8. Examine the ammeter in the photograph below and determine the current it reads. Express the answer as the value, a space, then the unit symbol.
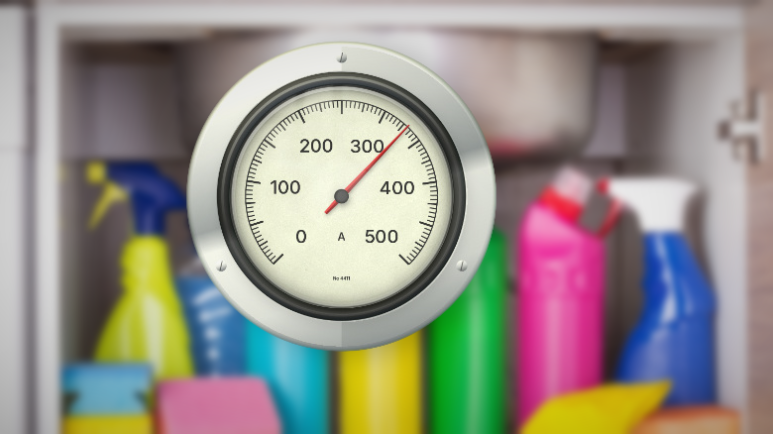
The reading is 330 A
